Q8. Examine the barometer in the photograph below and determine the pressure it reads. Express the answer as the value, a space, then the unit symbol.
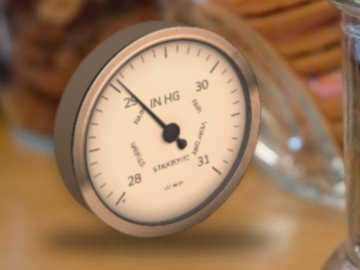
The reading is 29.05 inHg
